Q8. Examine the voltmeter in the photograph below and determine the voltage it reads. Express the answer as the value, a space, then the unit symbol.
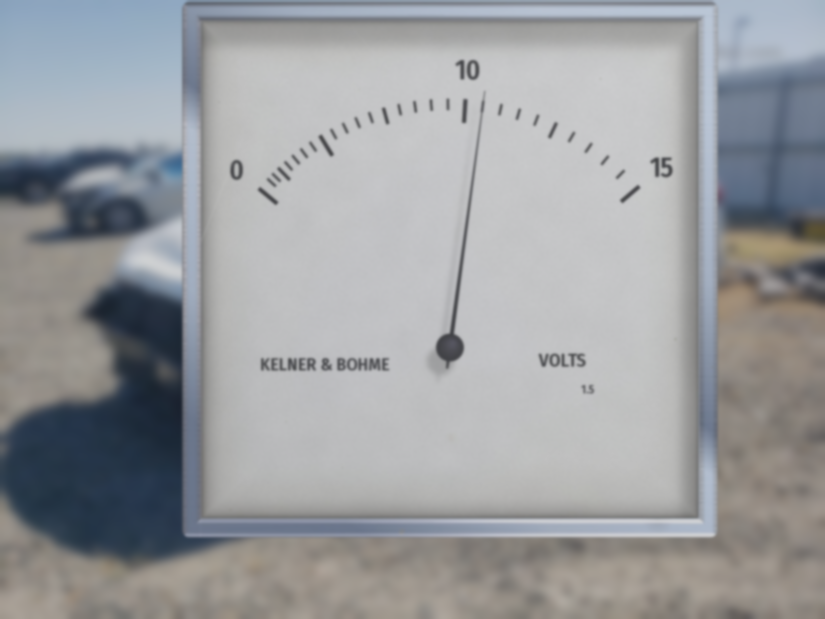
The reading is 10.5 V
